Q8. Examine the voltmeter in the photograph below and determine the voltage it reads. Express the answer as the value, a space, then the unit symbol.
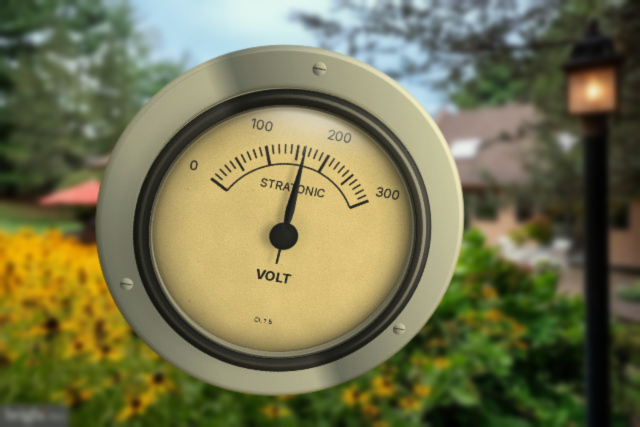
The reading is 160 V
